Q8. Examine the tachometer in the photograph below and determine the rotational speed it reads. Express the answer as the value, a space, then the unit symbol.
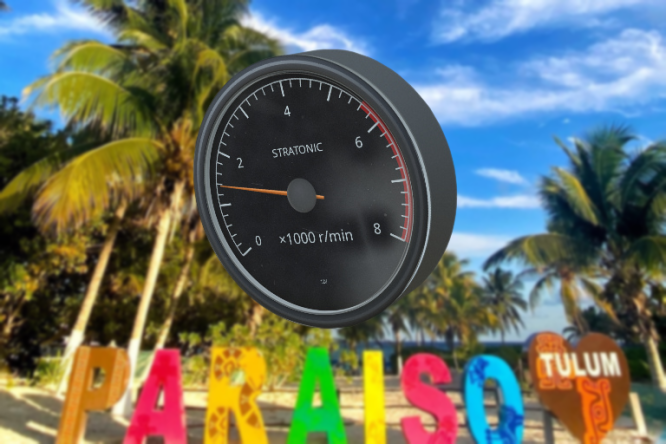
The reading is 1400 rpm
